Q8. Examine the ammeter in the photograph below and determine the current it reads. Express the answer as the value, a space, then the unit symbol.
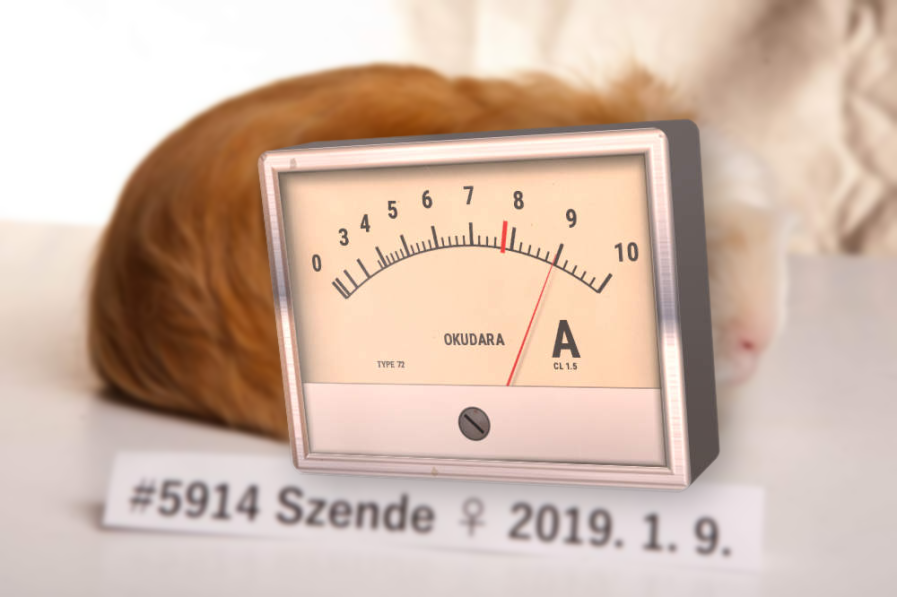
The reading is 9 A
